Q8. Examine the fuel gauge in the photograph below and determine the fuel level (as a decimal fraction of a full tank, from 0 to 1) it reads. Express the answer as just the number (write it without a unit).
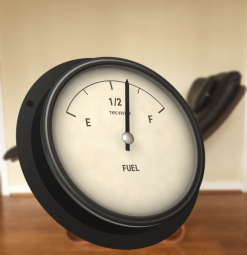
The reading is 0.625
